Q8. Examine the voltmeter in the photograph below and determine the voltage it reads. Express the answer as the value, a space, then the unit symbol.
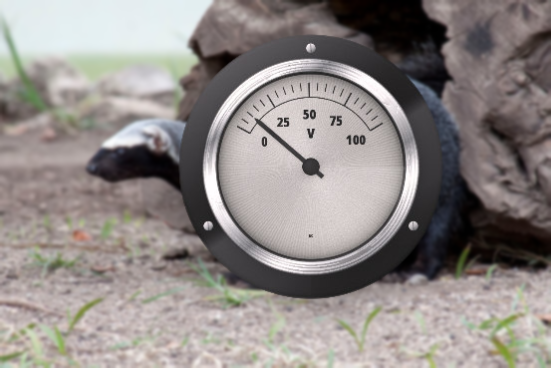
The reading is 10 V
